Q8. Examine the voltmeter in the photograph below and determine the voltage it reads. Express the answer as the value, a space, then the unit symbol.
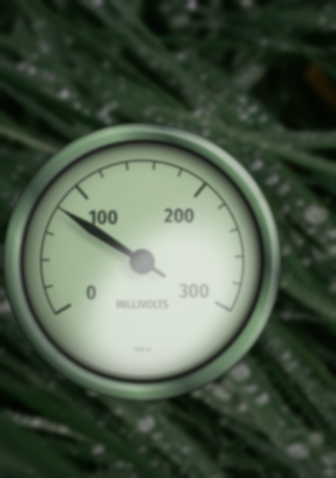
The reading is 80 mV
